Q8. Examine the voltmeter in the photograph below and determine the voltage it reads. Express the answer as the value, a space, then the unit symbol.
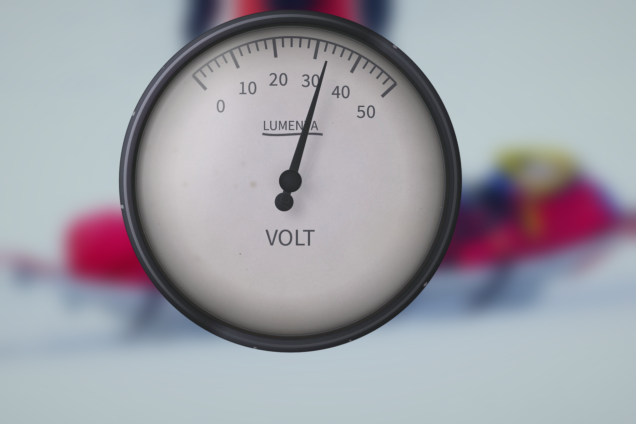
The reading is 33 V
